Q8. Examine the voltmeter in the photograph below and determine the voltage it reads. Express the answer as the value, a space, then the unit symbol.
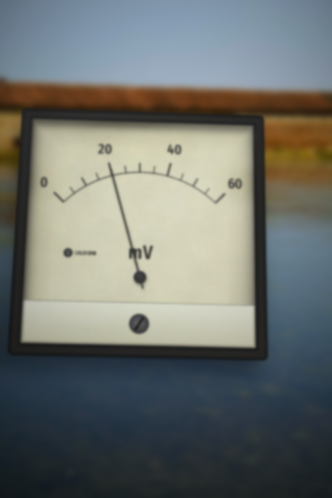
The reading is 20 mV
